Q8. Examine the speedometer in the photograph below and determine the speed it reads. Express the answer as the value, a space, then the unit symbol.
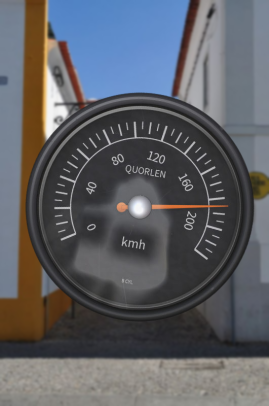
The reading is 185 km/h
